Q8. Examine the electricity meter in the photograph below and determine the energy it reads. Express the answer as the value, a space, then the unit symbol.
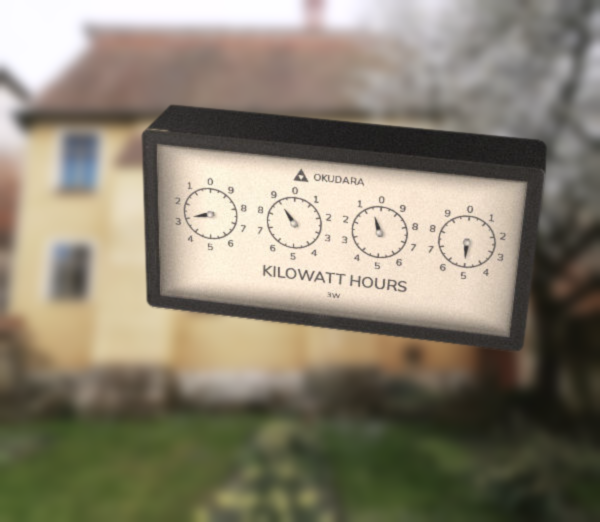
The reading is 2905 kWh
